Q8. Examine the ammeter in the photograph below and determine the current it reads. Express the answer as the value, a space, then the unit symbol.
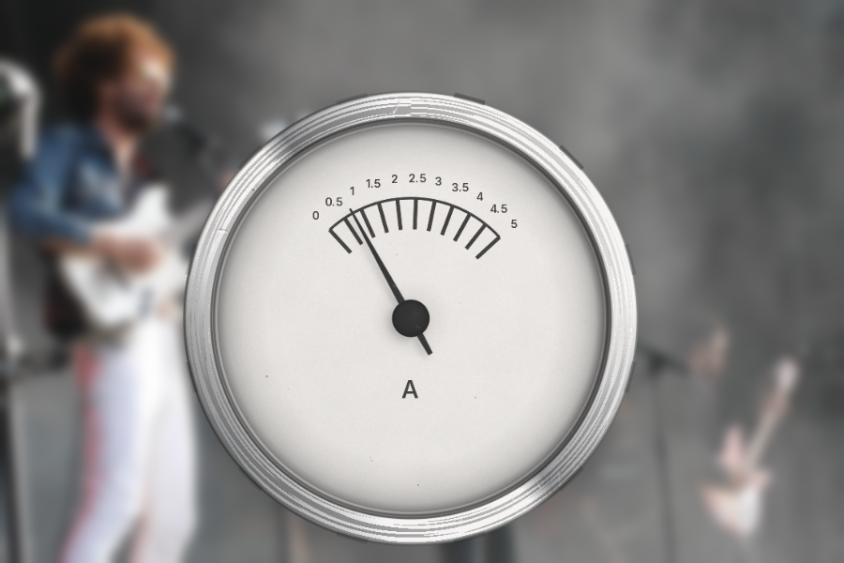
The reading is 0.75 A
